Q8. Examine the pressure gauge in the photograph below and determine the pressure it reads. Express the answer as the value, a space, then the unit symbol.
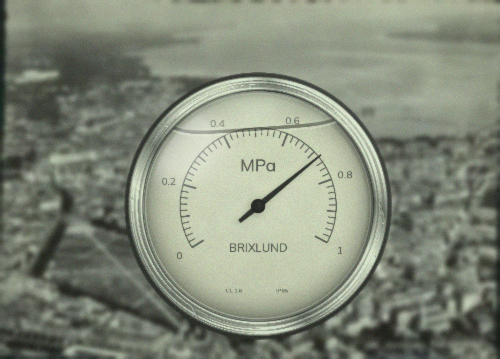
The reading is 0.72 MPa
